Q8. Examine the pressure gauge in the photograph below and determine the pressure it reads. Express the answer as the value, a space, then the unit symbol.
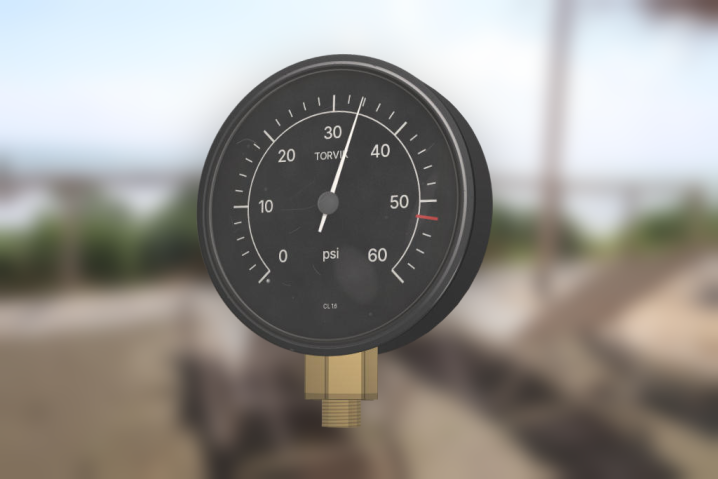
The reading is 34 psi
